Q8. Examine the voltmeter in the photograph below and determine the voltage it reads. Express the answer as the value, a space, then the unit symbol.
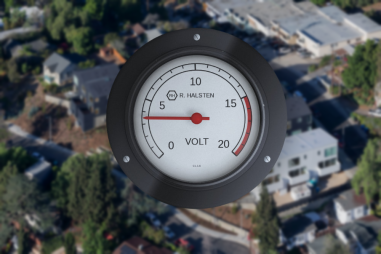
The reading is 3.5 V
